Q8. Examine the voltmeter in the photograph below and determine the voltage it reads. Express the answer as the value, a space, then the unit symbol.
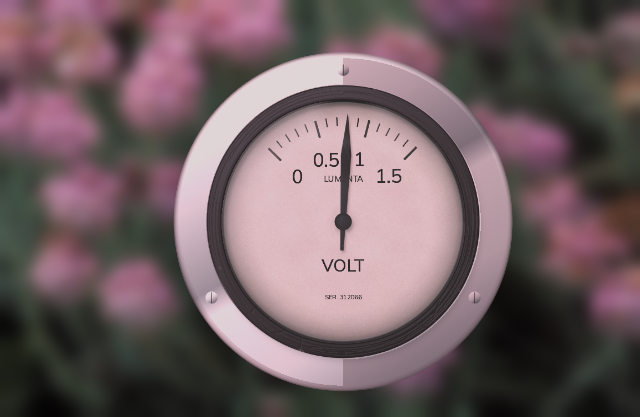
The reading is 0.8 V
